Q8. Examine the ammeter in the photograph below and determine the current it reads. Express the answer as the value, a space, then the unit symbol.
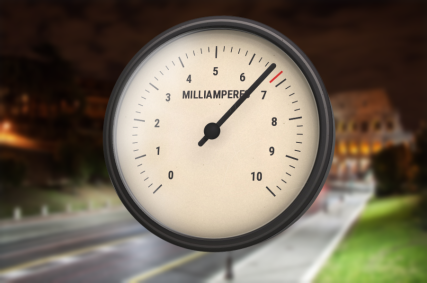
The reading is 6.6 mA
